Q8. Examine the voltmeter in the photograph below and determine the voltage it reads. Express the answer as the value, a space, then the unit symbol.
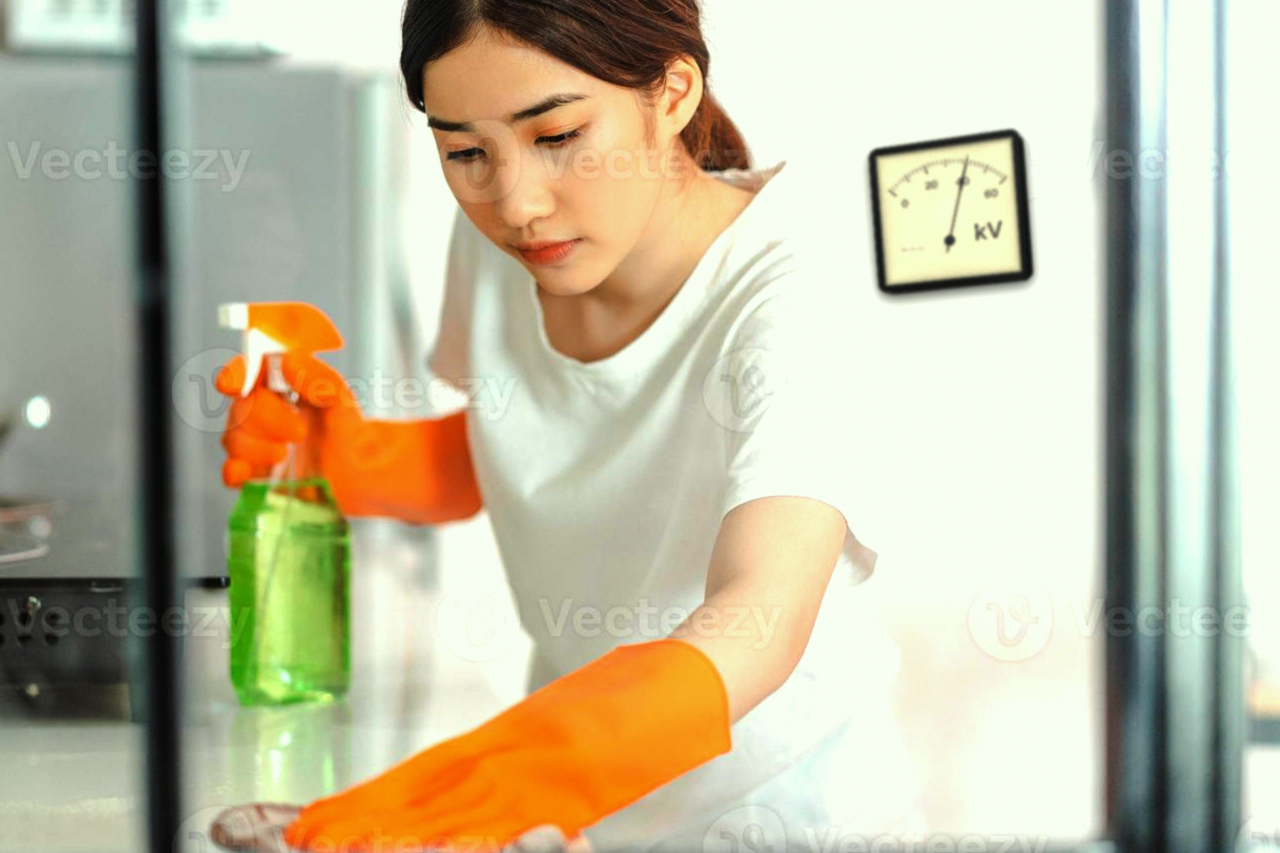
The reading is 40 kV
